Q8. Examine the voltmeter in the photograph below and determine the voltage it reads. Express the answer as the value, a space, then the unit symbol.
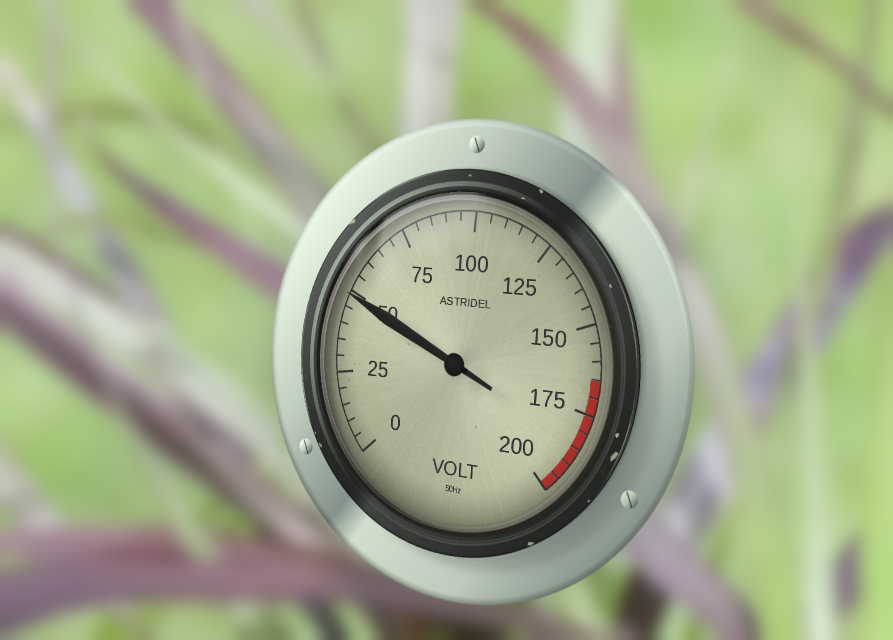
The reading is 50 V
